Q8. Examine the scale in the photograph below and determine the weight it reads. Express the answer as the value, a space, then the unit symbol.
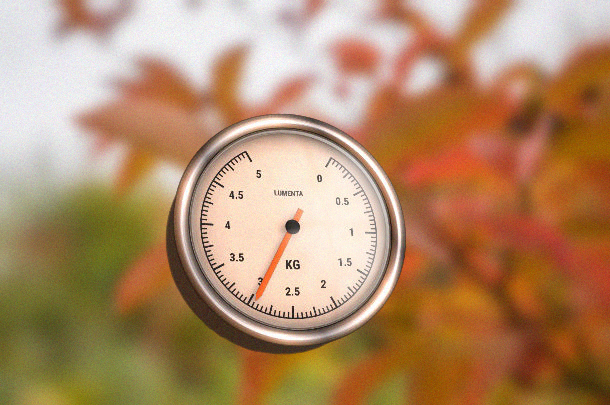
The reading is 2.95 kg
